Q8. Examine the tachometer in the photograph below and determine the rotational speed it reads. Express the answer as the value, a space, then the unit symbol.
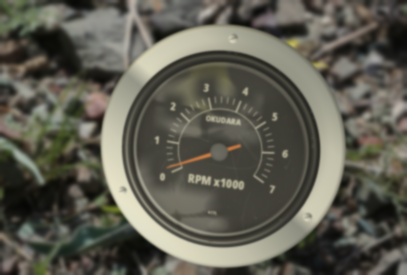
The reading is 200 rpm
